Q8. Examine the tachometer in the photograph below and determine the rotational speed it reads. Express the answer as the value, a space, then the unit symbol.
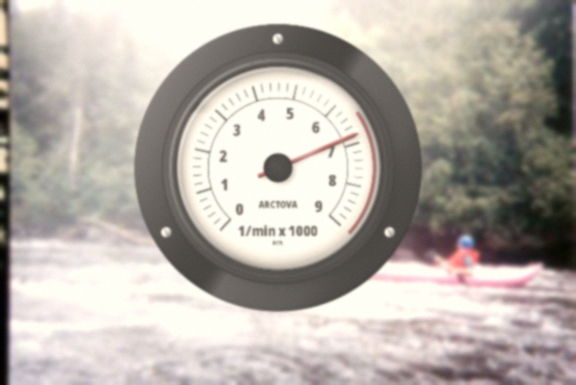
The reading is 6800 rpm
